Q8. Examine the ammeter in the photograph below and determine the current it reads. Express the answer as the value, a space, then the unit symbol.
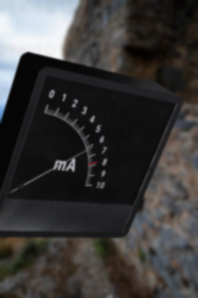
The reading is 6 mA
